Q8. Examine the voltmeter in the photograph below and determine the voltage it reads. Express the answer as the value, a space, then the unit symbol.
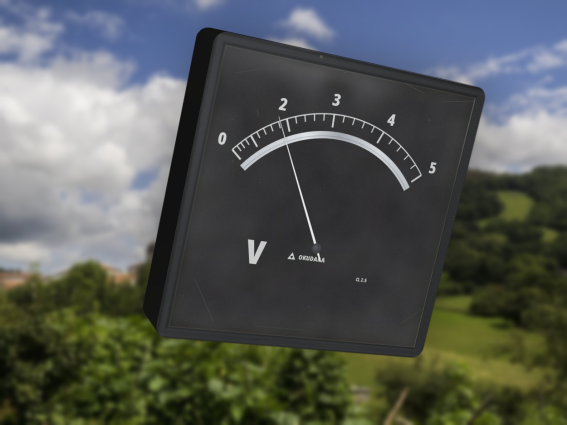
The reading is 1.8 V
